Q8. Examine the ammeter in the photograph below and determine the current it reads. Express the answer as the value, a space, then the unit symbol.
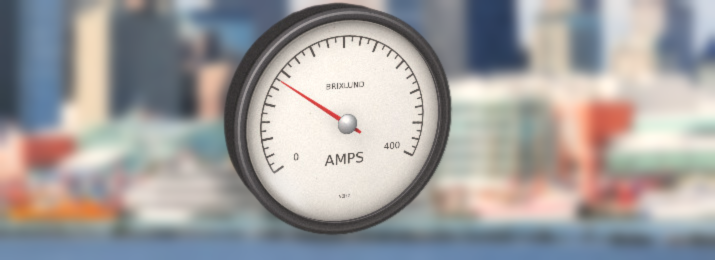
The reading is 110 A
